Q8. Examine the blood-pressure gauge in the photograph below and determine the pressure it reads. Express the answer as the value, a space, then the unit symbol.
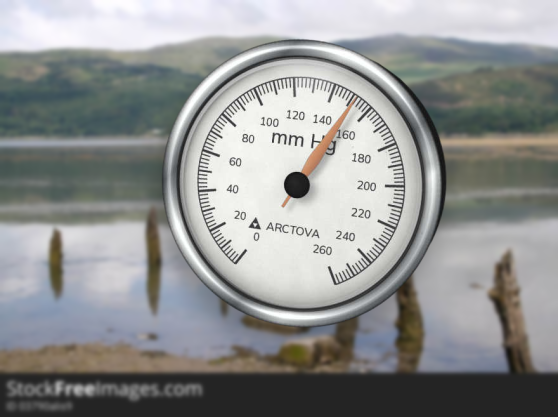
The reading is 152 mmHg
